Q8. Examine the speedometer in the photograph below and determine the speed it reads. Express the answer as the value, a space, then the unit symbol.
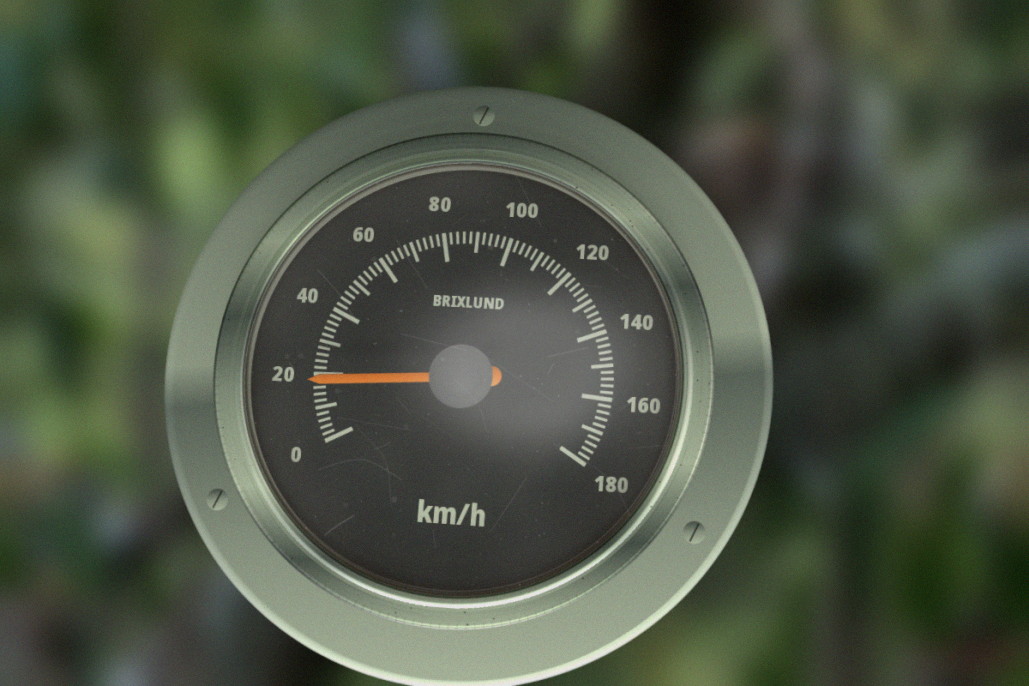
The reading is 18 km/h
